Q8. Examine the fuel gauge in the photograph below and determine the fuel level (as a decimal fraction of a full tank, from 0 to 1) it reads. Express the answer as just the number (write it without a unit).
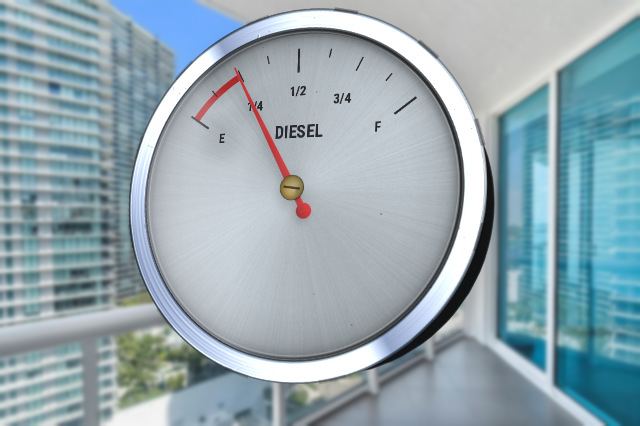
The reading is 0.25
